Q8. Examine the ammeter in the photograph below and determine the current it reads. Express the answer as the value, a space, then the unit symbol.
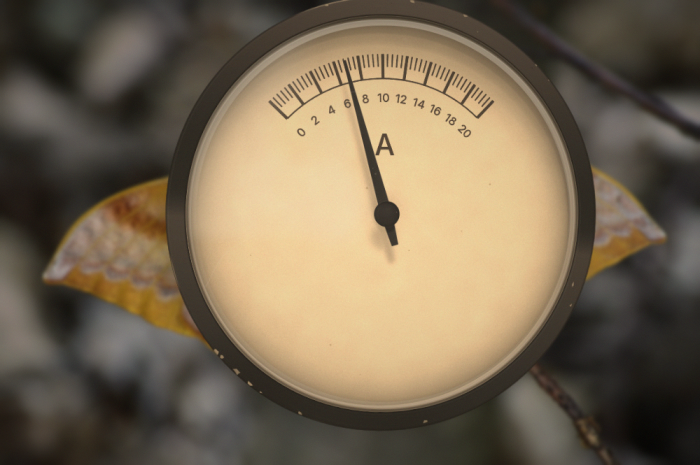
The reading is 6.8 A
